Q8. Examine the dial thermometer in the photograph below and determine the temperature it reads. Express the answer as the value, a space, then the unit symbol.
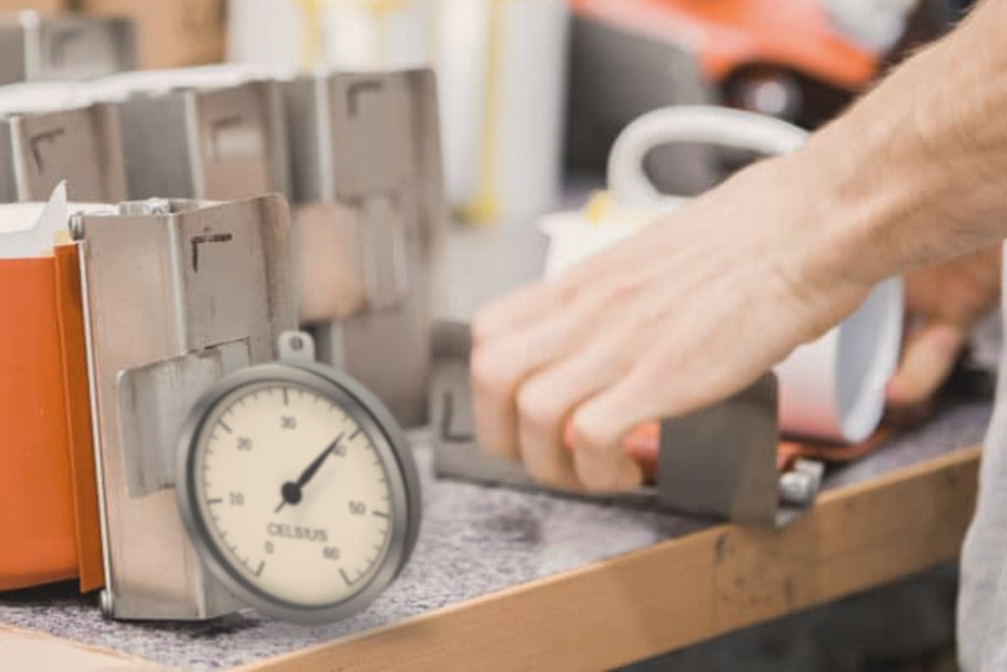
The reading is 39 °C
